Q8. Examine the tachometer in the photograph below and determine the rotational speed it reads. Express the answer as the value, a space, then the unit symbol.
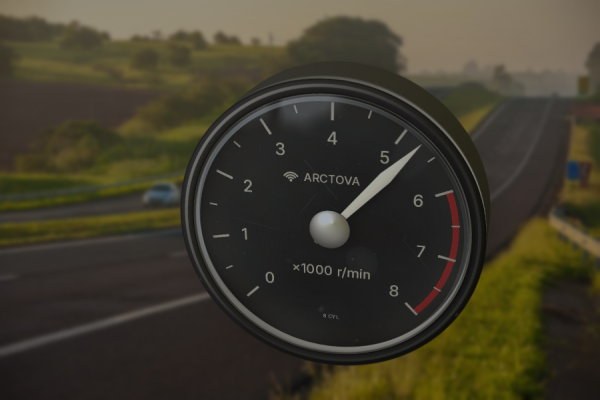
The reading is 5250 rpm
